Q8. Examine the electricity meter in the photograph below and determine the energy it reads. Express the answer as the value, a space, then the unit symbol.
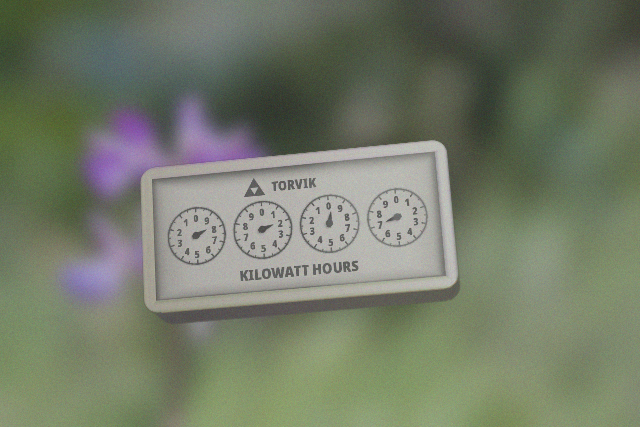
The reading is 8197 kWh
